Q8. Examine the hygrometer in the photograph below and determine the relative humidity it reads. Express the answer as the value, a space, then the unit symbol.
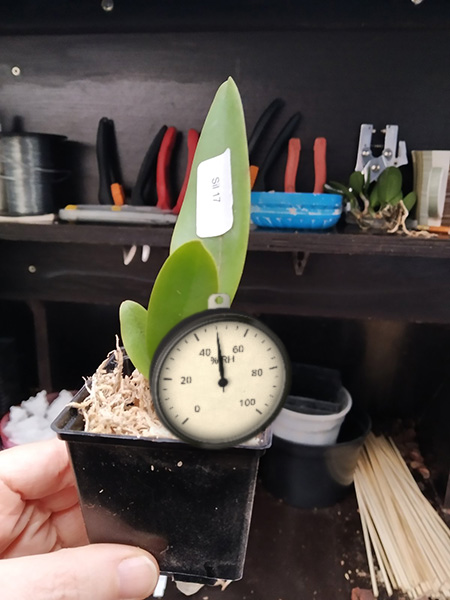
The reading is 48 %
